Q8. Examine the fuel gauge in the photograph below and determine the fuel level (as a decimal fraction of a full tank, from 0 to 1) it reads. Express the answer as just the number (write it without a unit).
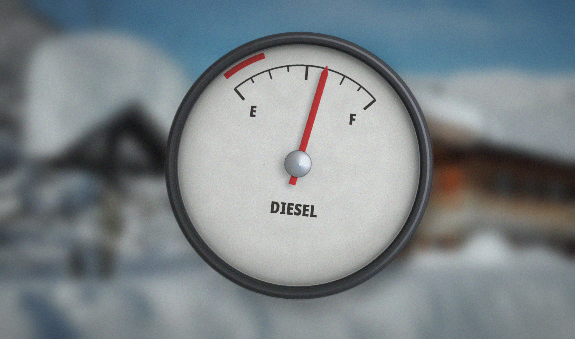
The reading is 0.625
